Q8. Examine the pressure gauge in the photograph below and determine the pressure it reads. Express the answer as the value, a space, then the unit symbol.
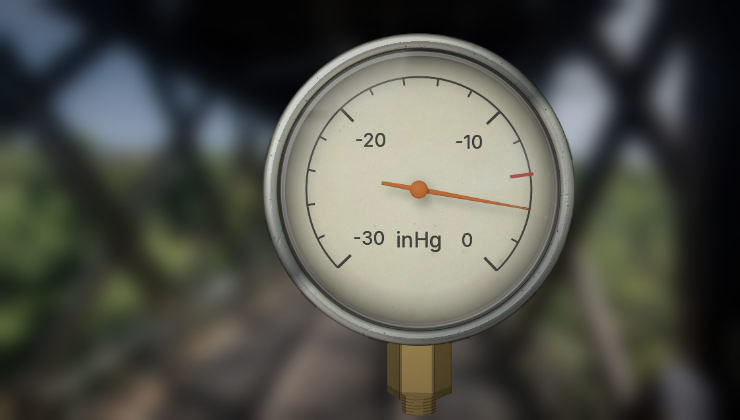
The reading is -4 inHg
